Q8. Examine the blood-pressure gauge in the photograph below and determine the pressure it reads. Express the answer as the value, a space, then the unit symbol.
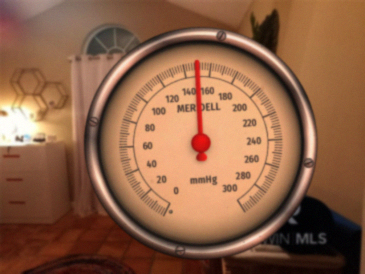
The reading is 150 mmHg
